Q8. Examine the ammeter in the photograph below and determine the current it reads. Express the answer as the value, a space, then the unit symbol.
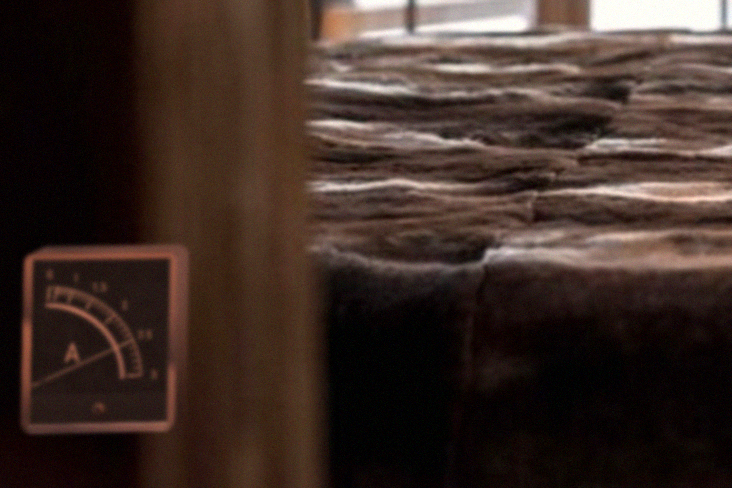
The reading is 2.5 A
